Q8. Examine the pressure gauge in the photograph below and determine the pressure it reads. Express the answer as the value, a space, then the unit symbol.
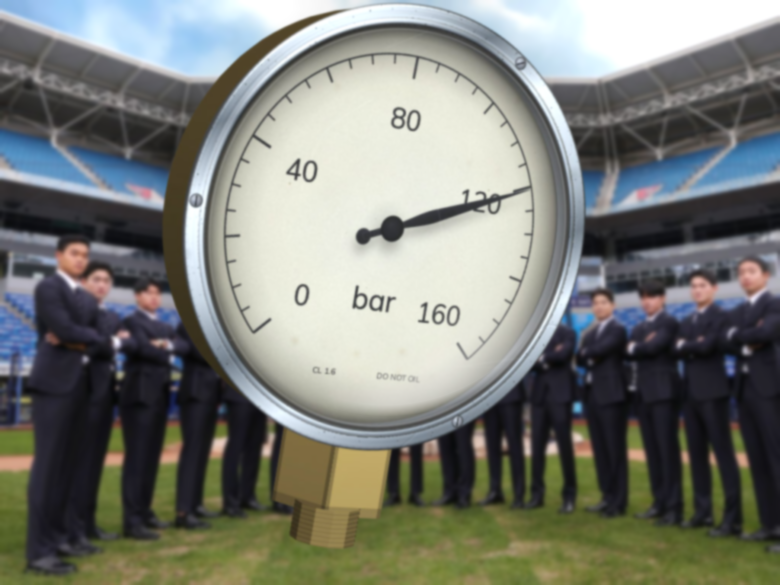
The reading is 120 bar
